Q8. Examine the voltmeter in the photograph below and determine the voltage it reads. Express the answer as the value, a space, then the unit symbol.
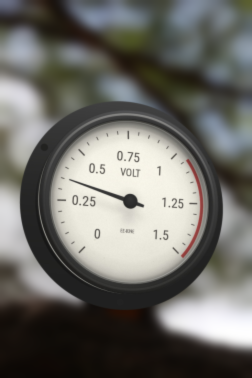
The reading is 0.35 V
